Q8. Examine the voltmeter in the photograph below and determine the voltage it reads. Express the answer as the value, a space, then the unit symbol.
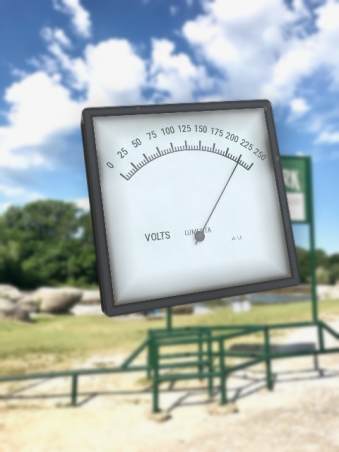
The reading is 225 V
